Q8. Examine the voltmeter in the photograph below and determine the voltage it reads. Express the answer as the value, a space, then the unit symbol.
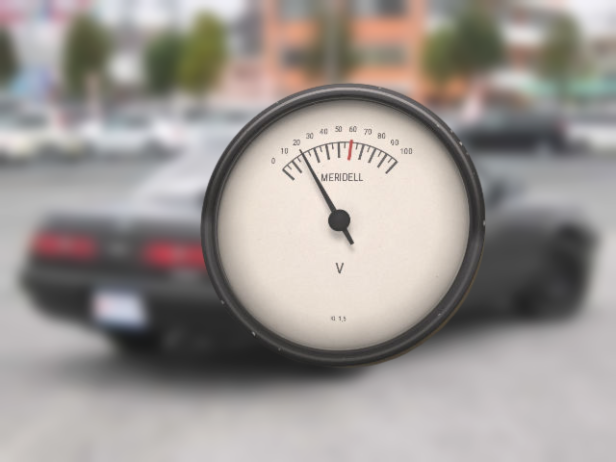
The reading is 20 V
